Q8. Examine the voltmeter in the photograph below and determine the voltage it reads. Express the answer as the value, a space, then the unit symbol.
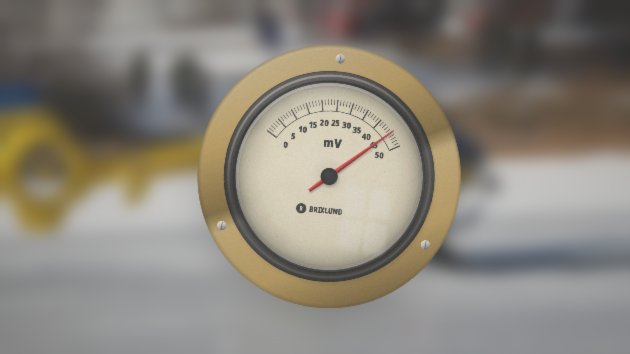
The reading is 45 mV
